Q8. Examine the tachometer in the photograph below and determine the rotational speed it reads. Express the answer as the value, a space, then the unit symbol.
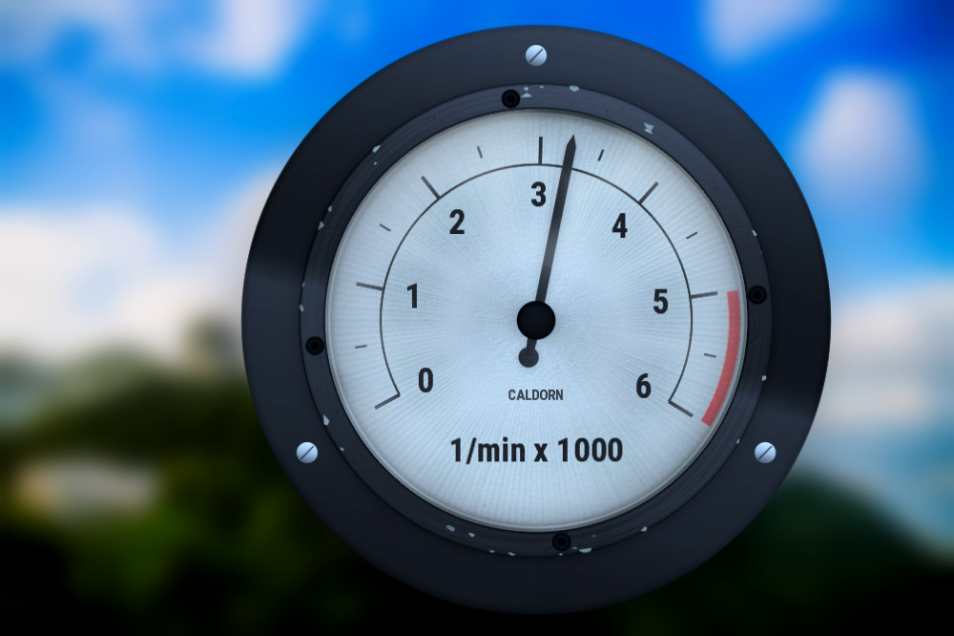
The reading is 3250 rpm
